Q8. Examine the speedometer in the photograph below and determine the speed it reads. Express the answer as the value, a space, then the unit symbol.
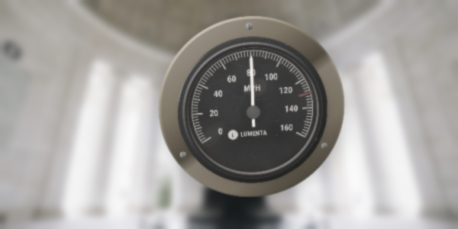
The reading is 80 mph
